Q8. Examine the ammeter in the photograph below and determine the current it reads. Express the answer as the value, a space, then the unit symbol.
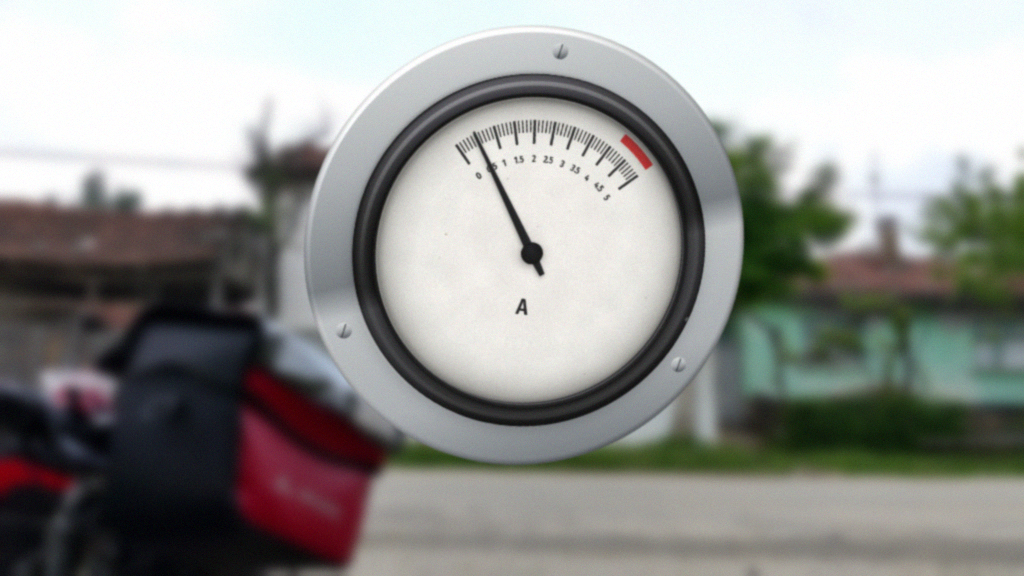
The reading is 0.5 A
